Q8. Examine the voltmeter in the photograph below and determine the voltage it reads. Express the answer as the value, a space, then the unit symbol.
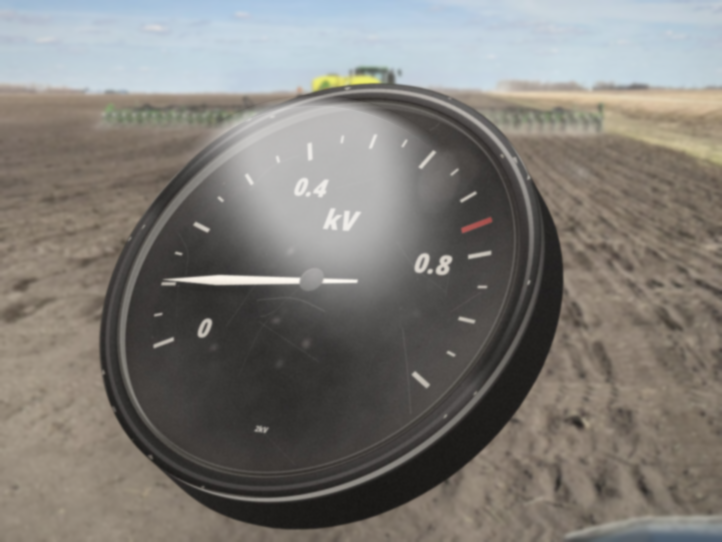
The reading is 0.1 kV
